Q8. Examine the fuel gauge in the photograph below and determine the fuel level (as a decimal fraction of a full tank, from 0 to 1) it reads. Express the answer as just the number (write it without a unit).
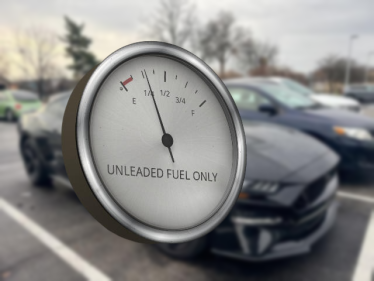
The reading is 0.25
